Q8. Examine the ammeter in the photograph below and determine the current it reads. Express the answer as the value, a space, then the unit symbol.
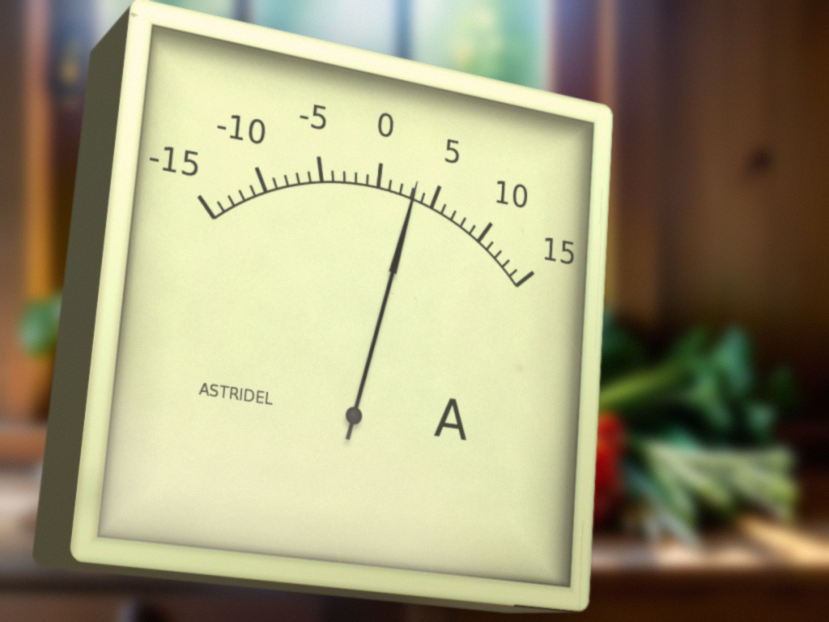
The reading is 3 A
